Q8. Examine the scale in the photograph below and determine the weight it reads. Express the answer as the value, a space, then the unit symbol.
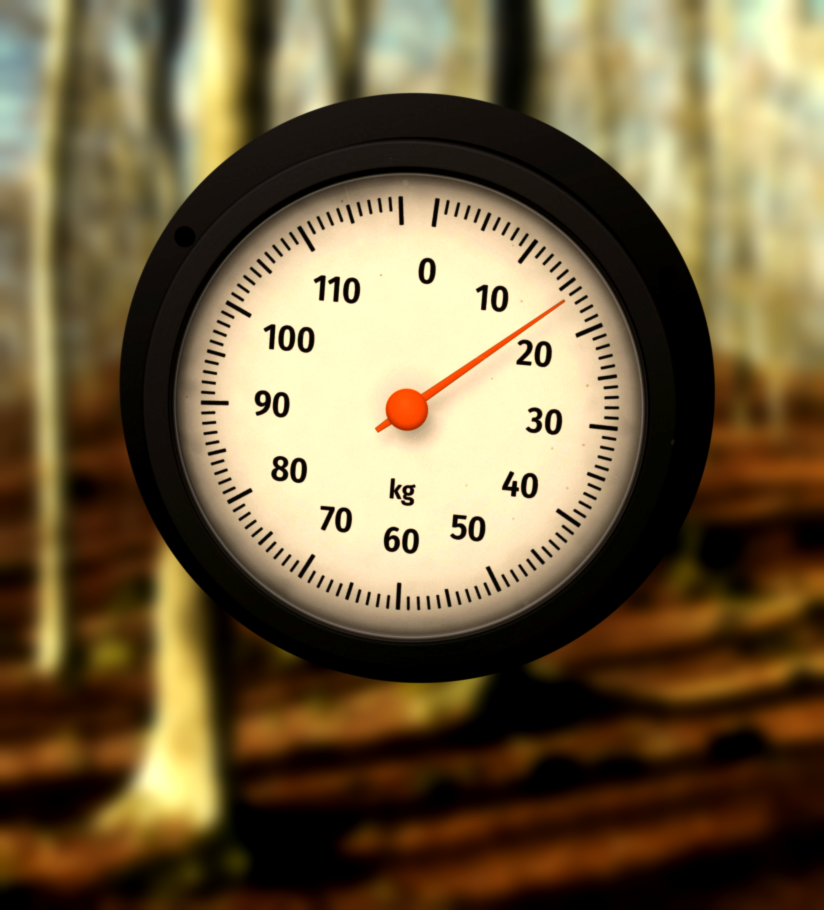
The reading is 16 kg
